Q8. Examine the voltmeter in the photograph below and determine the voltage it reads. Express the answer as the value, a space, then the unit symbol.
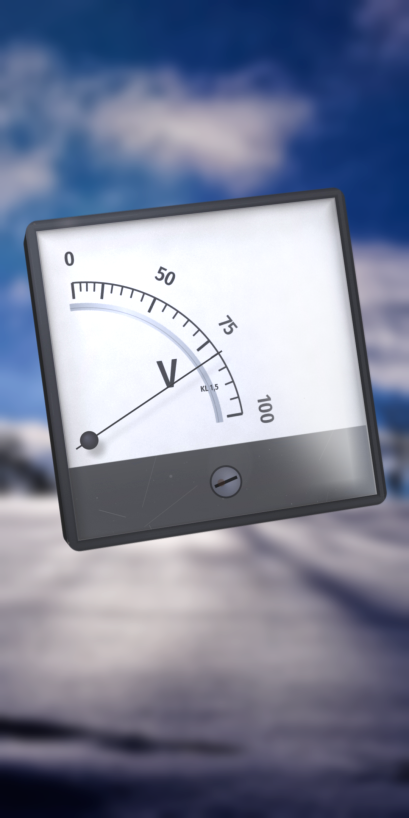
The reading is 80 V
